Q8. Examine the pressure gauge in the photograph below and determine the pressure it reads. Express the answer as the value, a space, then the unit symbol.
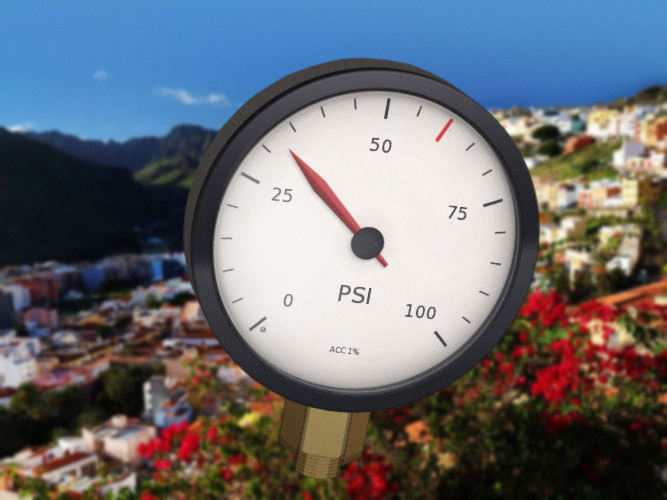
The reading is 32.5 psi
